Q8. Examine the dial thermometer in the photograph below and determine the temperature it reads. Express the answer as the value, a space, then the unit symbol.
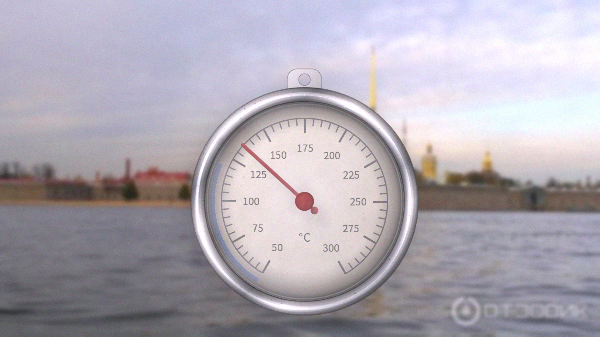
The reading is 135 °C
